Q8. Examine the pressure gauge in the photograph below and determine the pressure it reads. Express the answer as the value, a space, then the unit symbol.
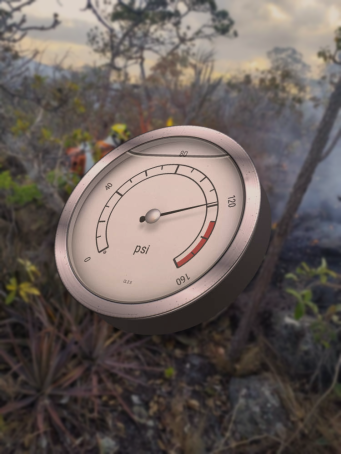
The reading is 120 psi
